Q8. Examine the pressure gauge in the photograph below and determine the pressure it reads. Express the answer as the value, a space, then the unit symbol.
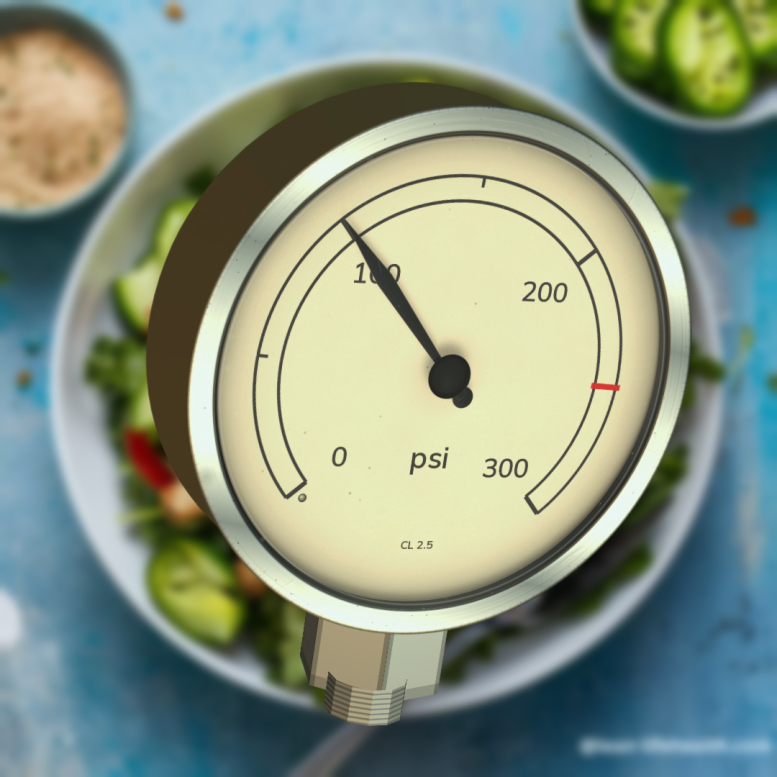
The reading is 100 psi
